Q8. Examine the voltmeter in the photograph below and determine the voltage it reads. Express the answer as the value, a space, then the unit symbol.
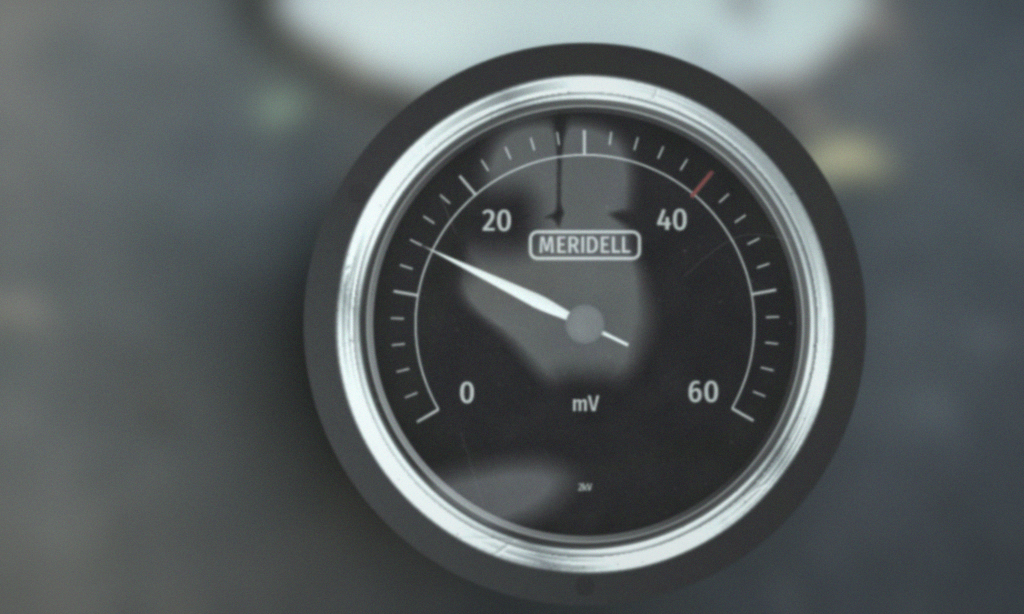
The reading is 14 mV
